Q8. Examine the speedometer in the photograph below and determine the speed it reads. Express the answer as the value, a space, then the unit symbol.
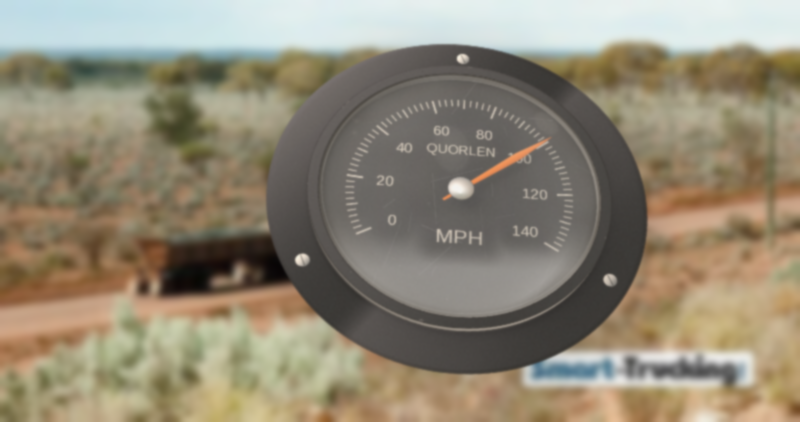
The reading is 100 mph
